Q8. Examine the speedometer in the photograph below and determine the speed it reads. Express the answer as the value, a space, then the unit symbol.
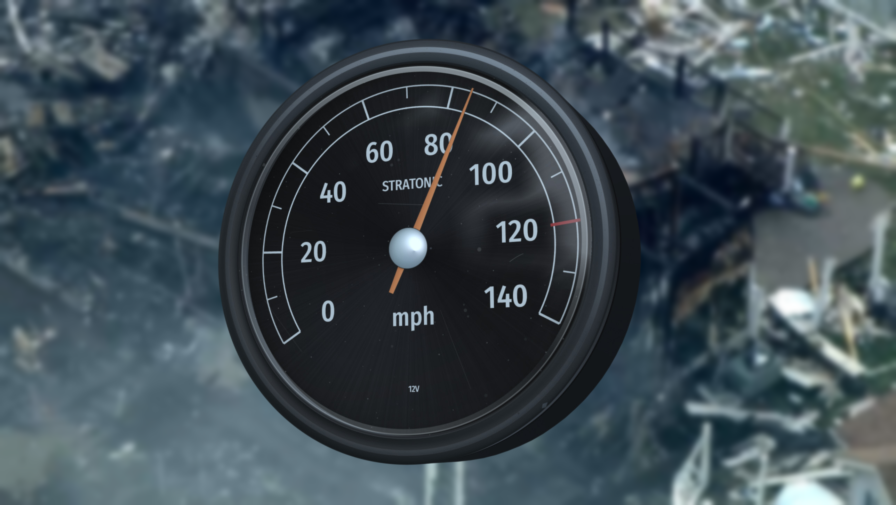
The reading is 85 mph
